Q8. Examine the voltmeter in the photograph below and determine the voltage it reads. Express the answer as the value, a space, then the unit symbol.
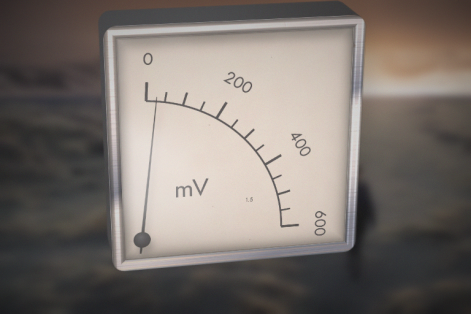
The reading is 25 mV
